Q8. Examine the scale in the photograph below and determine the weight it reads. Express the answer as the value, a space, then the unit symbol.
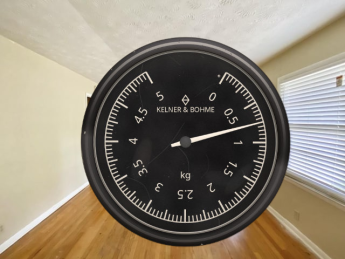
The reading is 0.75 kg
